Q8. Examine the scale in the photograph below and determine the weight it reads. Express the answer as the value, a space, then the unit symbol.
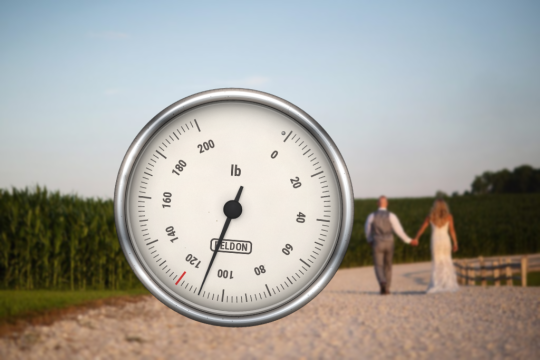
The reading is 110 lb
